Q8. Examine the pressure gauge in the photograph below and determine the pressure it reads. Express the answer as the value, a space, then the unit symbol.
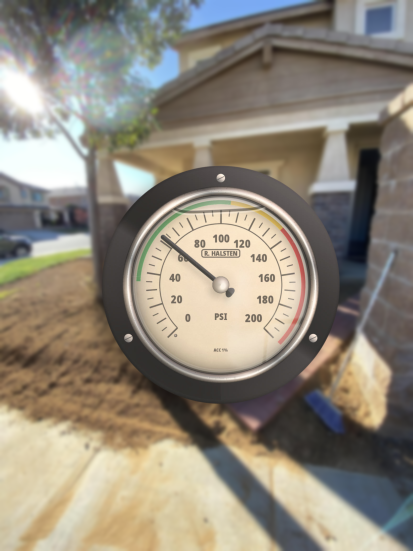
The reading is 62.5 psi
